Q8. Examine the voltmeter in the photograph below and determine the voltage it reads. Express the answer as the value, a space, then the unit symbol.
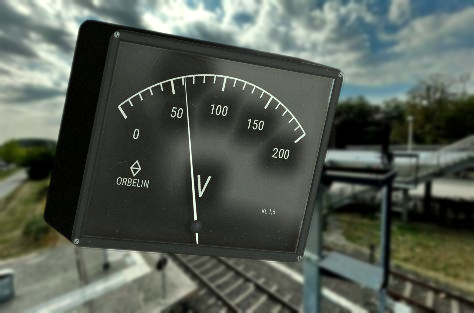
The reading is 60 V
